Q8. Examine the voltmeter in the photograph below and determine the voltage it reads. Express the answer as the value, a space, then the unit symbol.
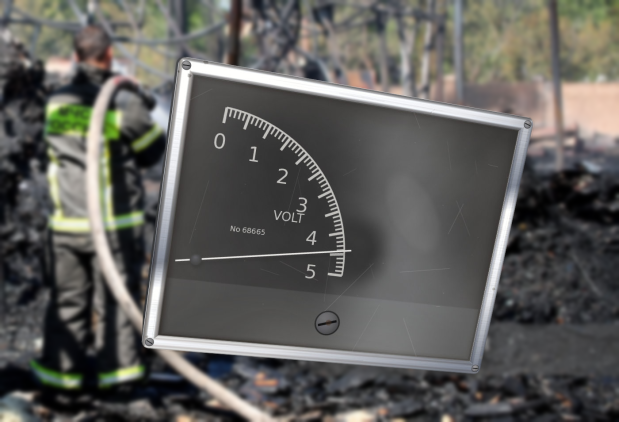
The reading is 4.4 V
